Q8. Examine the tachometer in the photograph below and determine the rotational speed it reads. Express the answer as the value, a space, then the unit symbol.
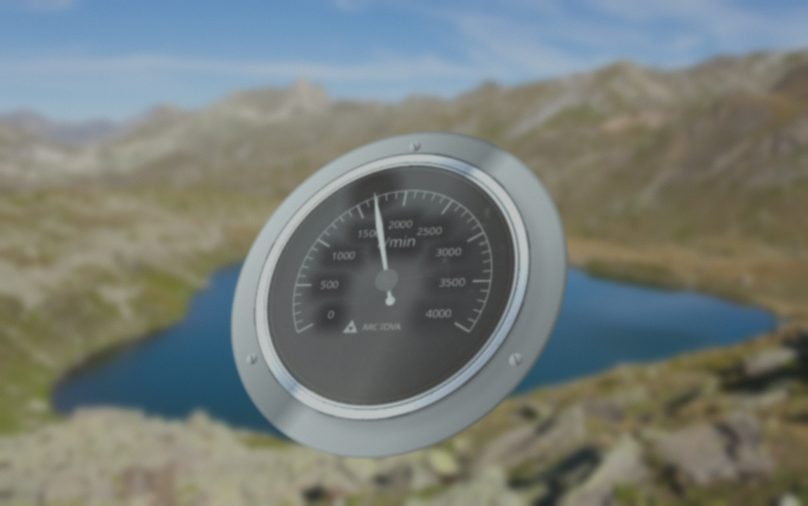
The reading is 1700 rpm
